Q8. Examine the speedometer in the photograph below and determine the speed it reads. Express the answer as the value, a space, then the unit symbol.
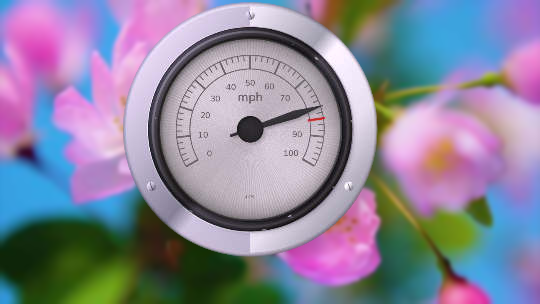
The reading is 80 mph
